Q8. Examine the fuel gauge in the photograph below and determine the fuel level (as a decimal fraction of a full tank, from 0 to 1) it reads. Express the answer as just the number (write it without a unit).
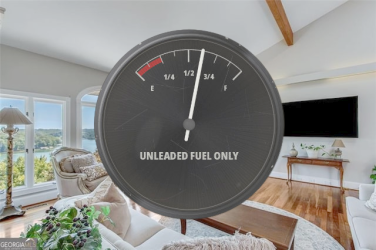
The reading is 0.625
